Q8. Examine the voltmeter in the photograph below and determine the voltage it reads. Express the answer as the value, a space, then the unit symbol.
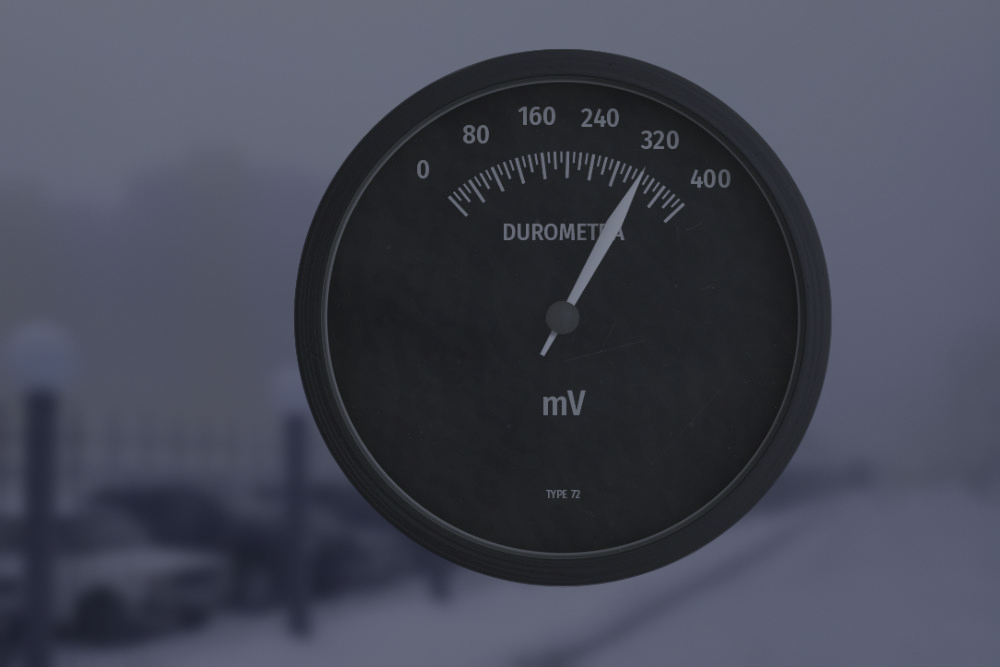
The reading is 320 mV
